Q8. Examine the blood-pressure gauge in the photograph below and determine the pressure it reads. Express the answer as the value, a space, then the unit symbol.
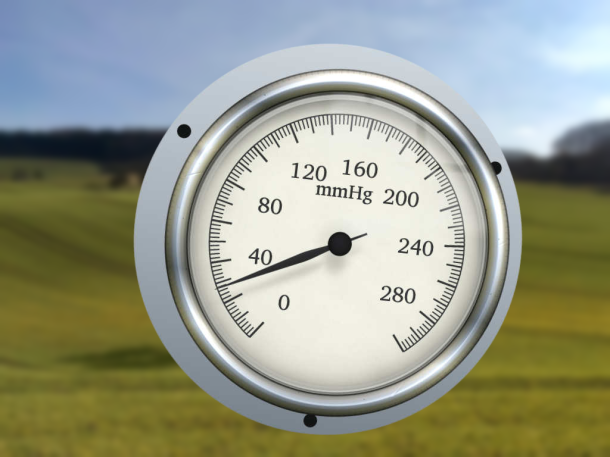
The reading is 28 mmHg
